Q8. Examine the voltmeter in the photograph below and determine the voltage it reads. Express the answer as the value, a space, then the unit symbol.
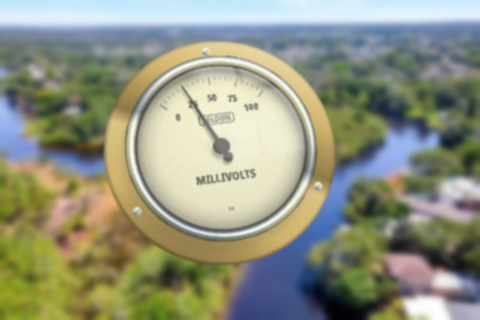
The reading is 25 mV
